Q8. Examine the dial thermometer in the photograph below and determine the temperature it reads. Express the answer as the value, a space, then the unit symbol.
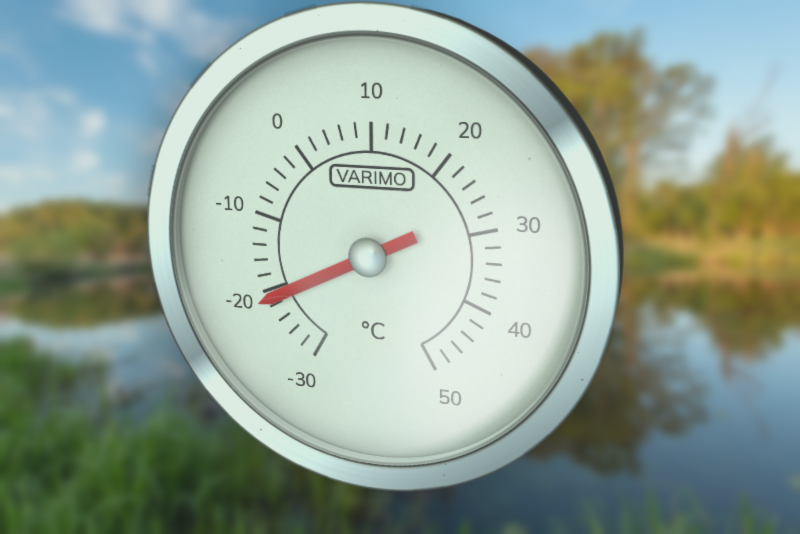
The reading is -21 °C
